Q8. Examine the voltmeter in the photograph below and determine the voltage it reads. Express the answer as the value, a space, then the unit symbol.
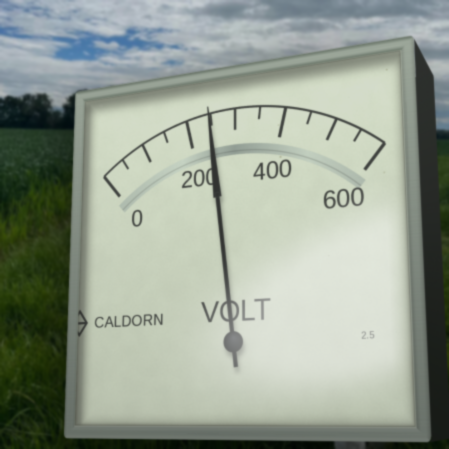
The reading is 250 V
